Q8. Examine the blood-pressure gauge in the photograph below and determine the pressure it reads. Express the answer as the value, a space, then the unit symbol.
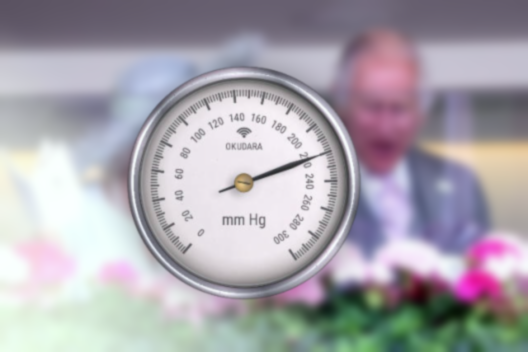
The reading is 220 mmHg
